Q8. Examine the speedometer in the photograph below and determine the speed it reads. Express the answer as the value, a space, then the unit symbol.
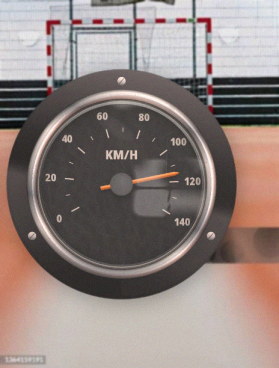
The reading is 115 km/h
